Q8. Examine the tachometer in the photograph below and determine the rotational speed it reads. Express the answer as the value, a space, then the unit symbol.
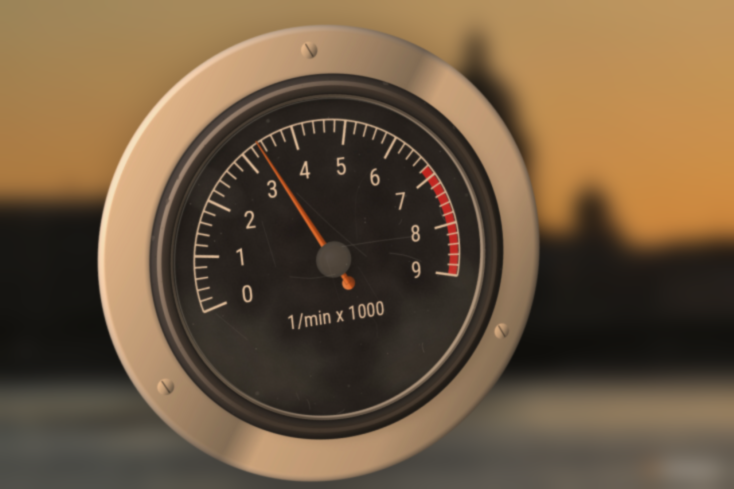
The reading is 3300 rpm
